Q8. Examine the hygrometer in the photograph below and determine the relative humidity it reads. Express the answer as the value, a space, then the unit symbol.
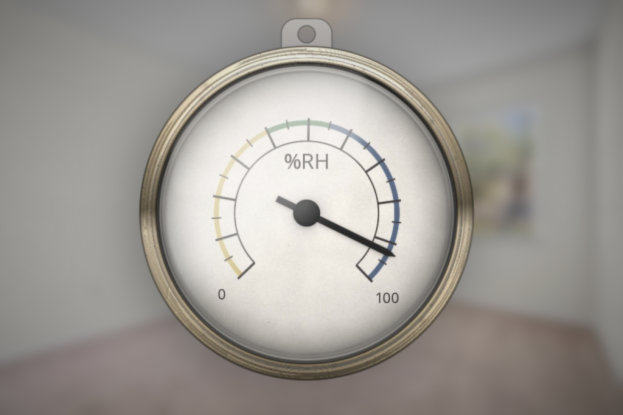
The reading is 92.5 %
